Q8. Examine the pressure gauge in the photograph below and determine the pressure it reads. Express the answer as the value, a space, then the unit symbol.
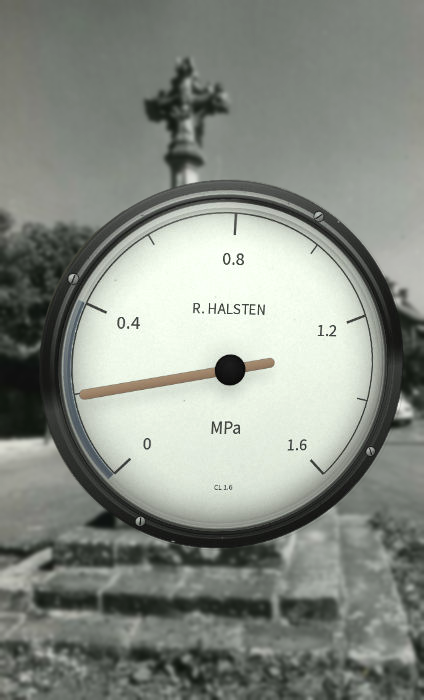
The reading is 0.2 MPa
